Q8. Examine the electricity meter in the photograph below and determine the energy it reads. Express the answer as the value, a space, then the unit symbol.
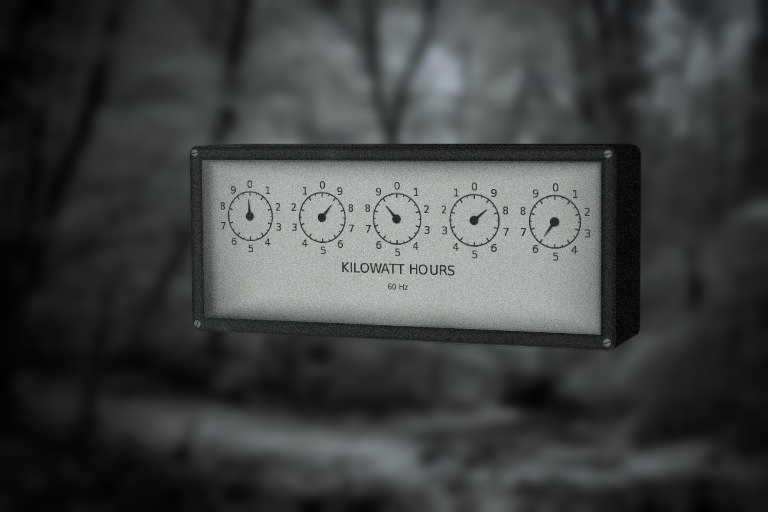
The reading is 98886 kWh
